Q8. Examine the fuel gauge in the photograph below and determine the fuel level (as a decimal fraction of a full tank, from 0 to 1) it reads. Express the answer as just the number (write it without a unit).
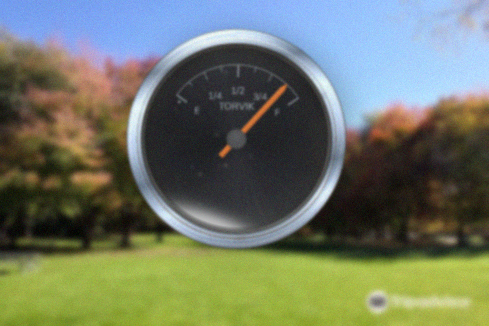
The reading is 0.875
